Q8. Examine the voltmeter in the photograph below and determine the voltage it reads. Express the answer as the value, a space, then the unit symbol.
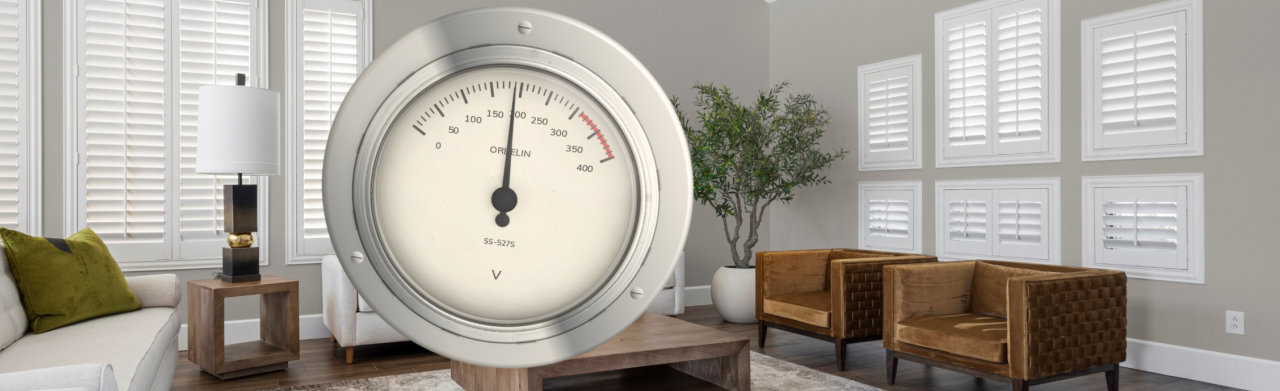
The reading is 190 V
